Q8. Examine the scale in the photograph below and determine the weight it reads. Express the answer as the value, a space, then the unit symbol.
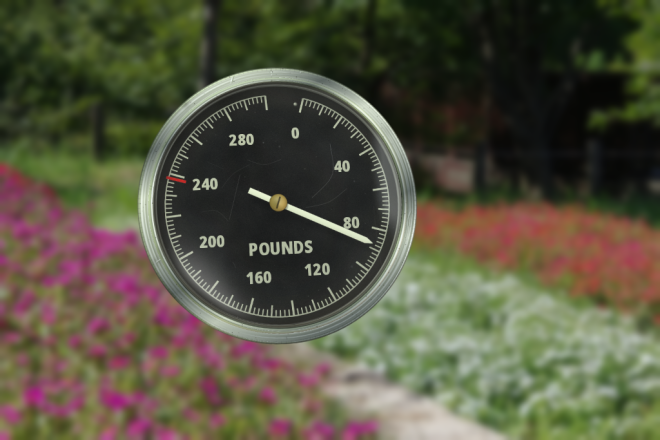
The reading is 88 lb
